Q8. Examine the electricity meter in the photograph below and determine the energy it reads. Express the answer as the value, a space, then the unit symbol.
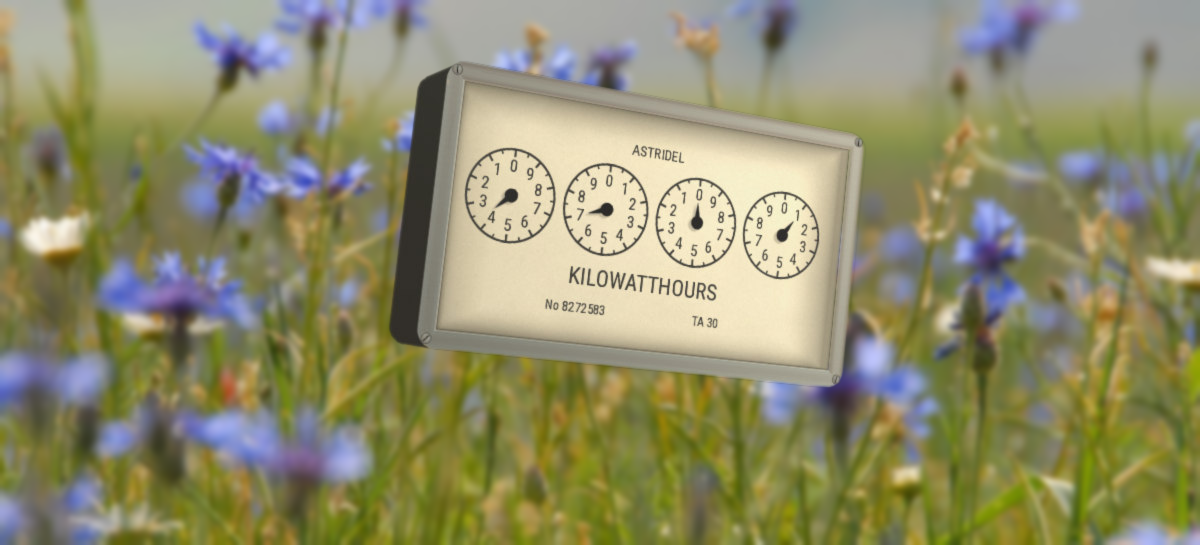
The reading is 3701 kWh
